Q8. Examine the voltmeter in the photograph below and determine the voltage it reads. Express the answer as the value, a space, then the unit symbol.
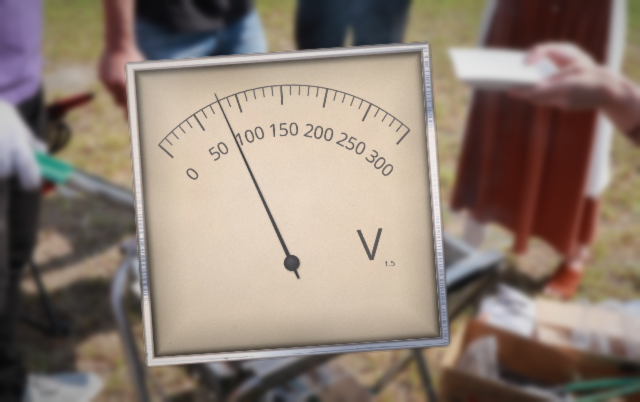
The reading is 80 V
